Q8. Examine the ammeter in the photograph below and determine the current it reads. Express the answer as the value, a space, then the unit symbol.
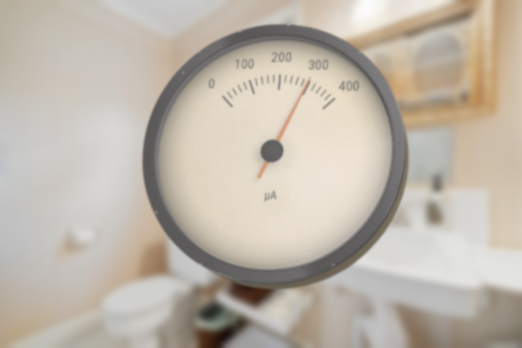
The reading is 300 µA
